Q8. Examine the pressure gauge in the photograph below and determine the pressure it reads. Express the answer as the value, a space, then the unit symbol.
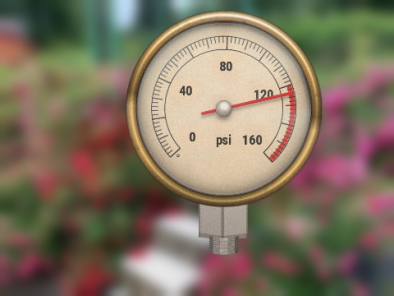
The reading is 124 psi
